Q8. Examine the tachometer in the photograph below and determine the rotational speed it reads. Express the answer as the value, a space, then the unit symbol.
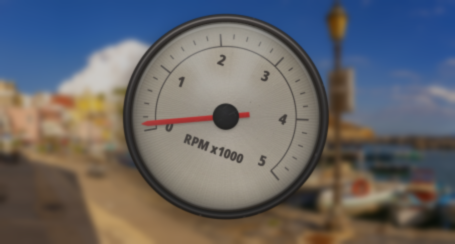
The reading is 100 rpm
